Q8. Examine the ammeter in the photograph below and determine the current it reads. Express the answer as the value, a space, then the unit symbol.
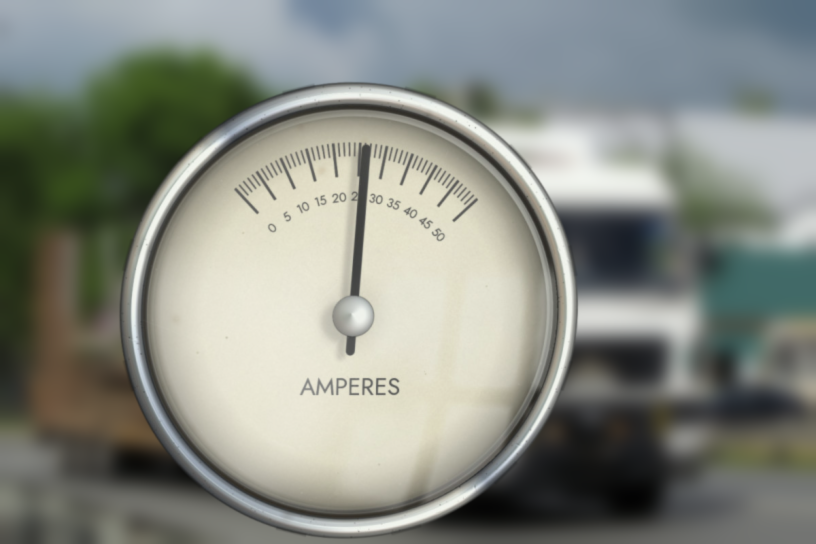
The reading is 26 A
